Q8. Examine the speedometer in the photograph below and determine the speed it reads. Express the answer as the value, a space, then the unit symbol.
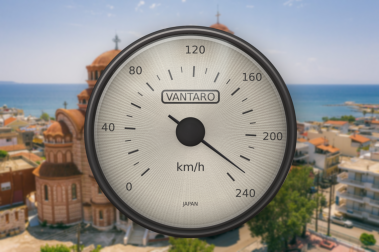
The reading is 230 km/h
